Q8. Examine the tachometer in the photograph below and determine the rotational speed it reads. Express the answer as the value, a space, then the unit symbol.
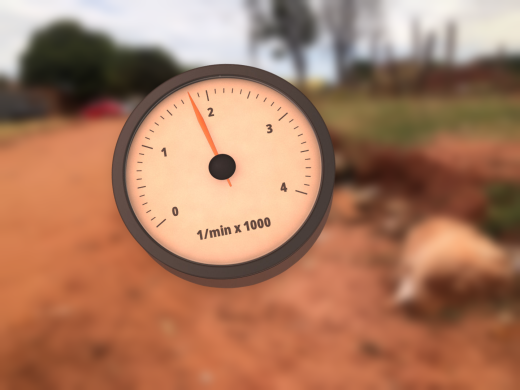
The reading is 1800 rpm
